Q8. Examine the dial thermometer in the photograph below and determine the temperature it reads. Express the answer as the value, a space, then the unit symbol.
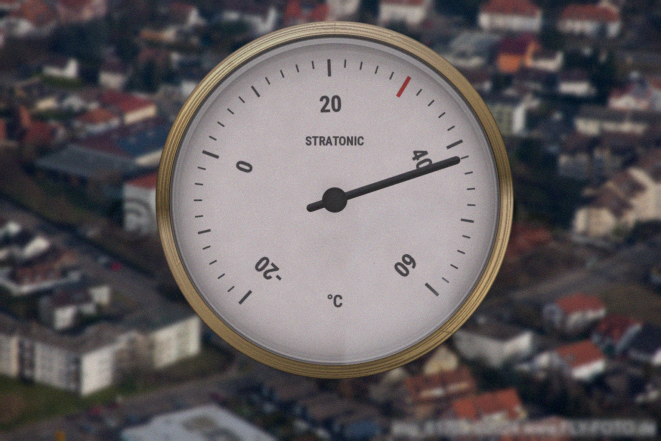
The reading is 42 °C
